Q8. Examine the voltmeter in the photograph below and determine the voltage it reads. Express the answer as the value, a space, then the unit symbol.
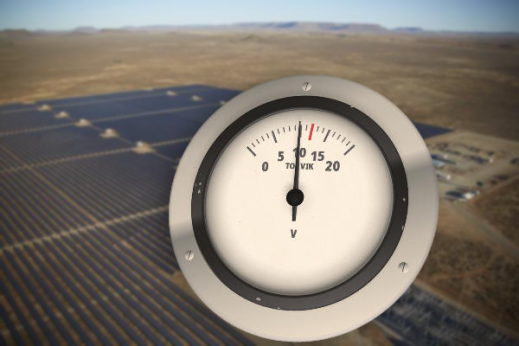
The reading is 10 V
